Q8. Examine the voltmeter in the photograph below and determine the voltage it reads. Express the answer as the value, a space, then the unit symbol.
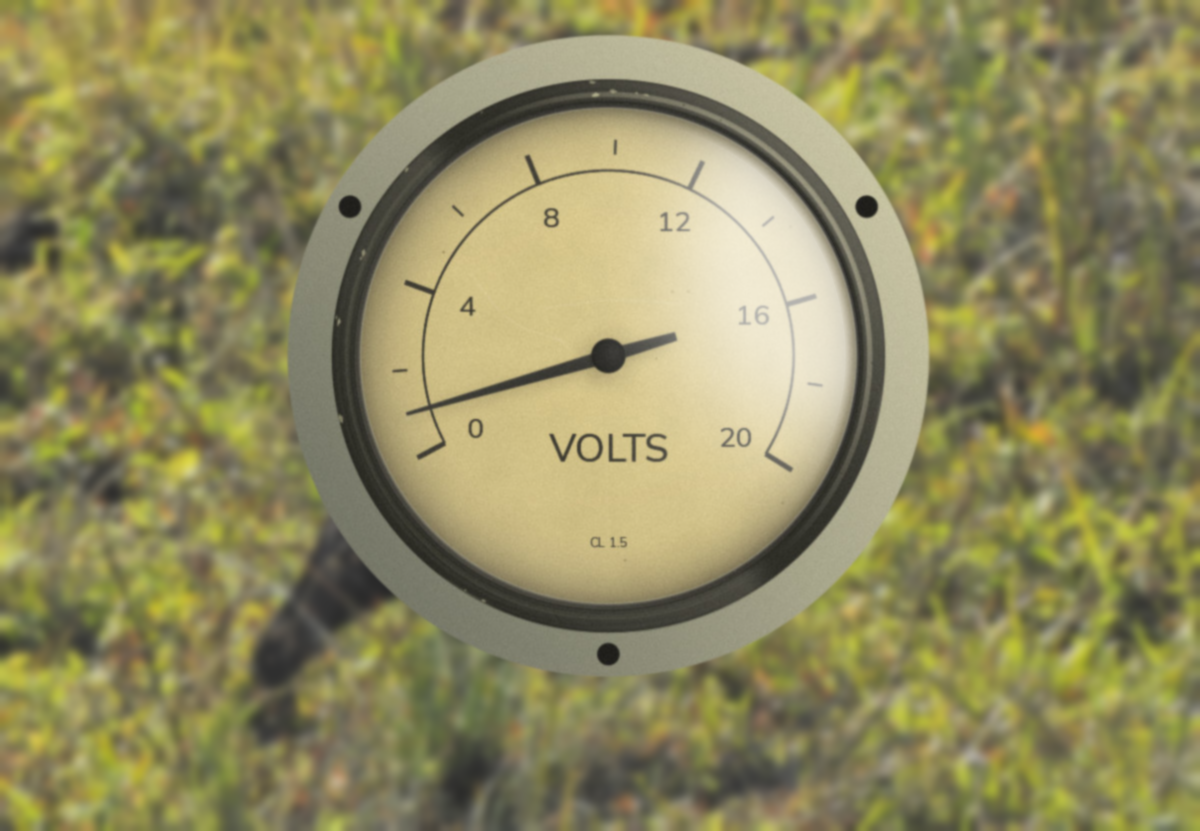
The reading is 1 V
